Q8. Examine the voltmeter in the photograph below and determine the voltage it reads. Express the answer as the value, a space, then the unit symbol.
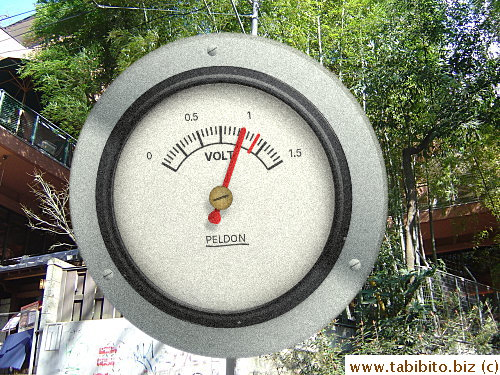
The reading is 1 V
